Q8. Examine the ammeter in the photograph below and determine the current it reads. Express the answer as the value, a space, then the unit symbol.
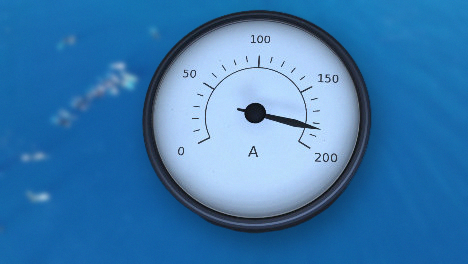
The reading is 185 A
